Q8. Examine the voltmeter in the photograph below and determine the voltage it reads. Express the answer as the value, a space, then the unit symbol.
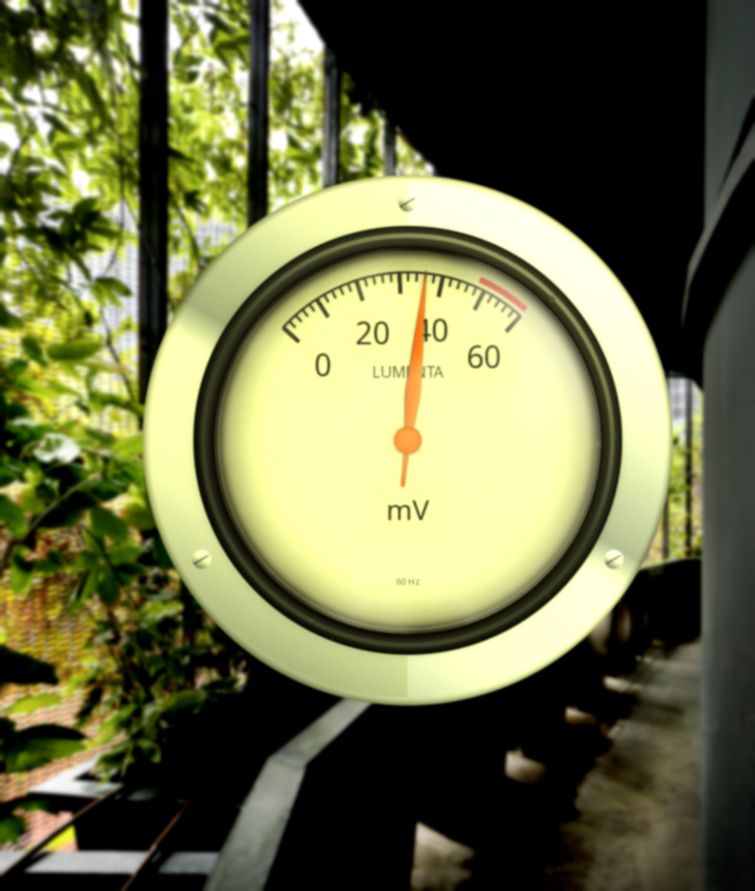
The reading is 36 mV
